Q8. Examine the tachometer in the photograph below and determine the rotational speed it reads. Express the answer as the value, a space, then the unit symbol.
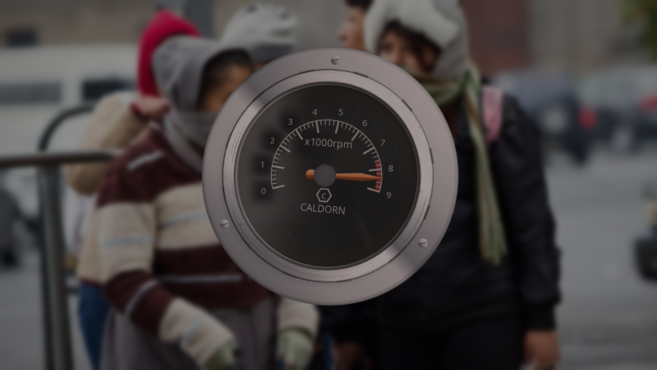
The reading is 8400 rpm
